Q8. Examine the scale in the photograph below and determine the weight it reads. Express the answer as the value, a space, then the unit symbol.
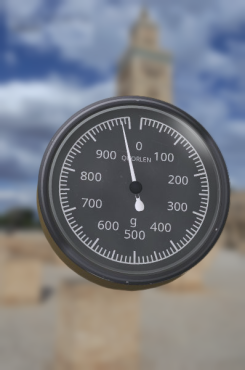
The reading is 980 g
